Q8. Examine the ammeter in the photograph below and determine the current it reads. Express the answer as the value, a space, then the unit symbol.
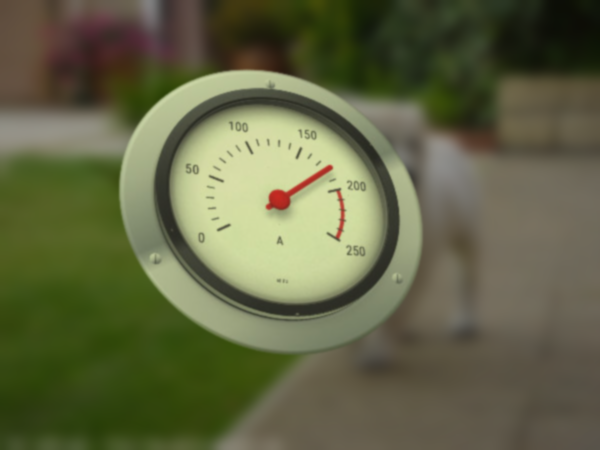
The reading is 180 A
